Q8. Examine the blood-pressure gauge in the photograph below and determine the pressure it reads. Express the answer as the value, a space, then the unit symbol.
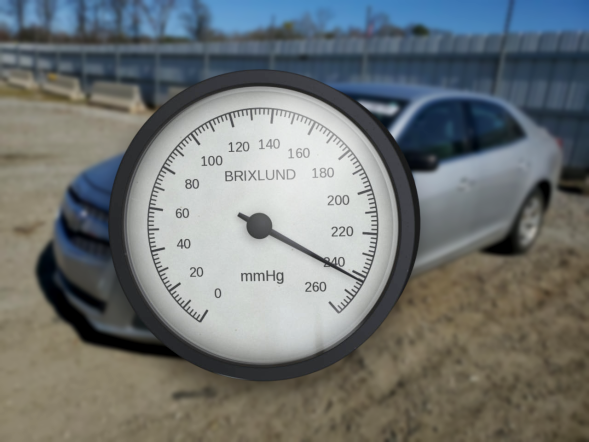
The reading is 242 mmHg
